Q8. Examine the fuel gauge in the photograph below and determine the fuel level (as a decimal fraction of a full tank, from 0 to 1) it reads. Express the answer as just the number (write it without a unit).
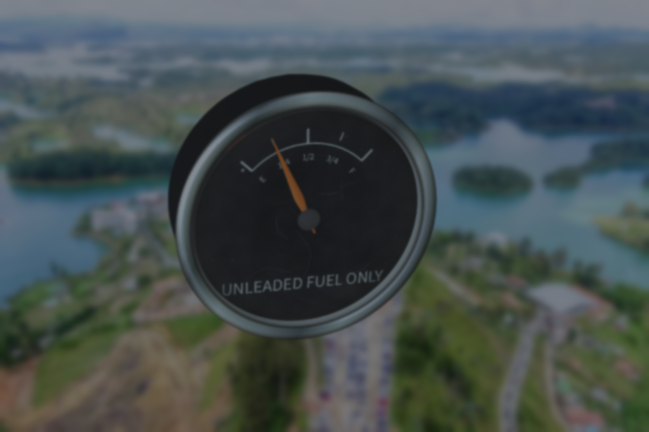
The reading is 0.25
